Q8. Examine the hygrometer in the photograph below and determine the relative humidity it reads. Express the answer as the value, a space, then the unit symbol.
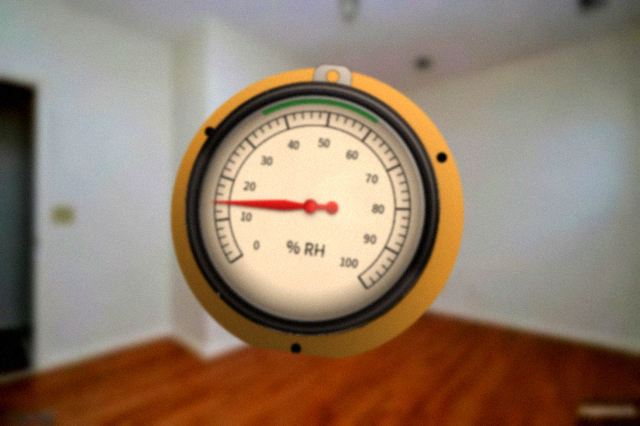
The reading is 14 %
